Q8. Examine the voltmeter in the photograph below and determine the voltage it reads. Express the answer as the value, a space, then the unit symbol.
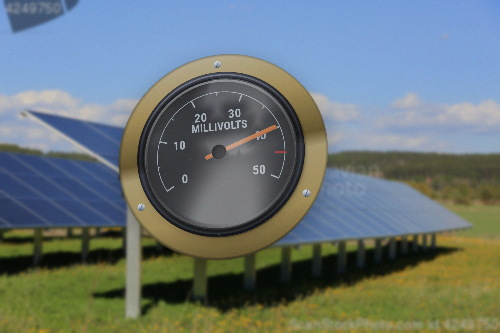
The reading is 40 mV
